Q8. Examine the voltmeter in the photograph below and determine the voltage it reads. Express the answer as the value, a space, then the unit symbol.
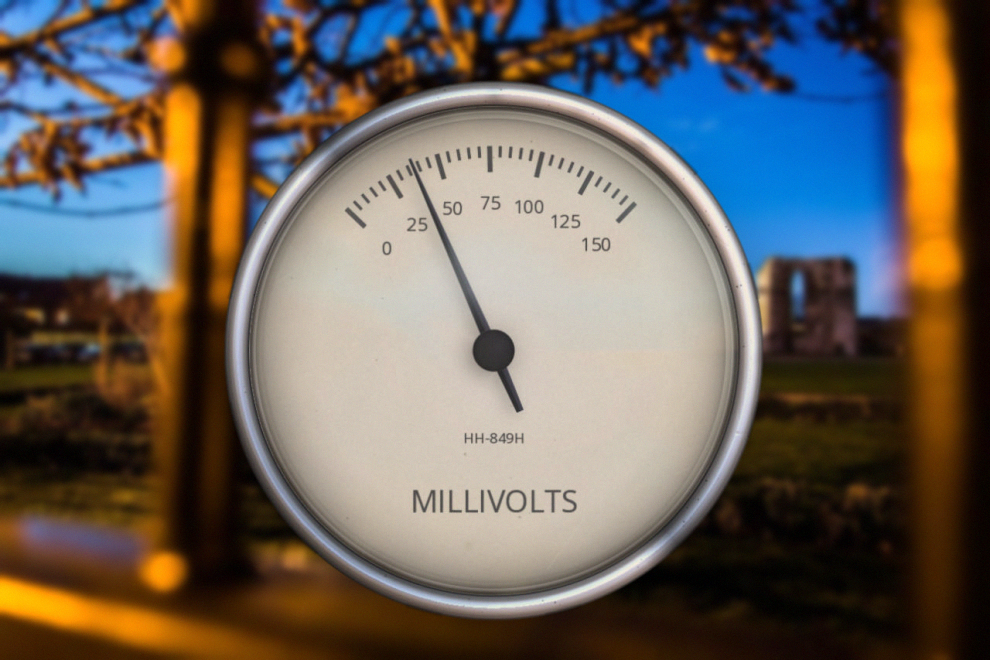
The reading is 37.5 mV
